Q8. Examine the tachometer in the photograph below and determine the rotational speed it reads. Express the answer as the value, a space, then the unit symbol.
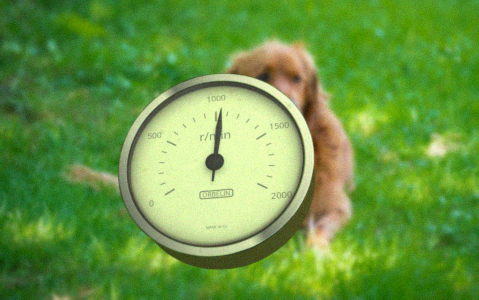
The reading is 1050 rpm
